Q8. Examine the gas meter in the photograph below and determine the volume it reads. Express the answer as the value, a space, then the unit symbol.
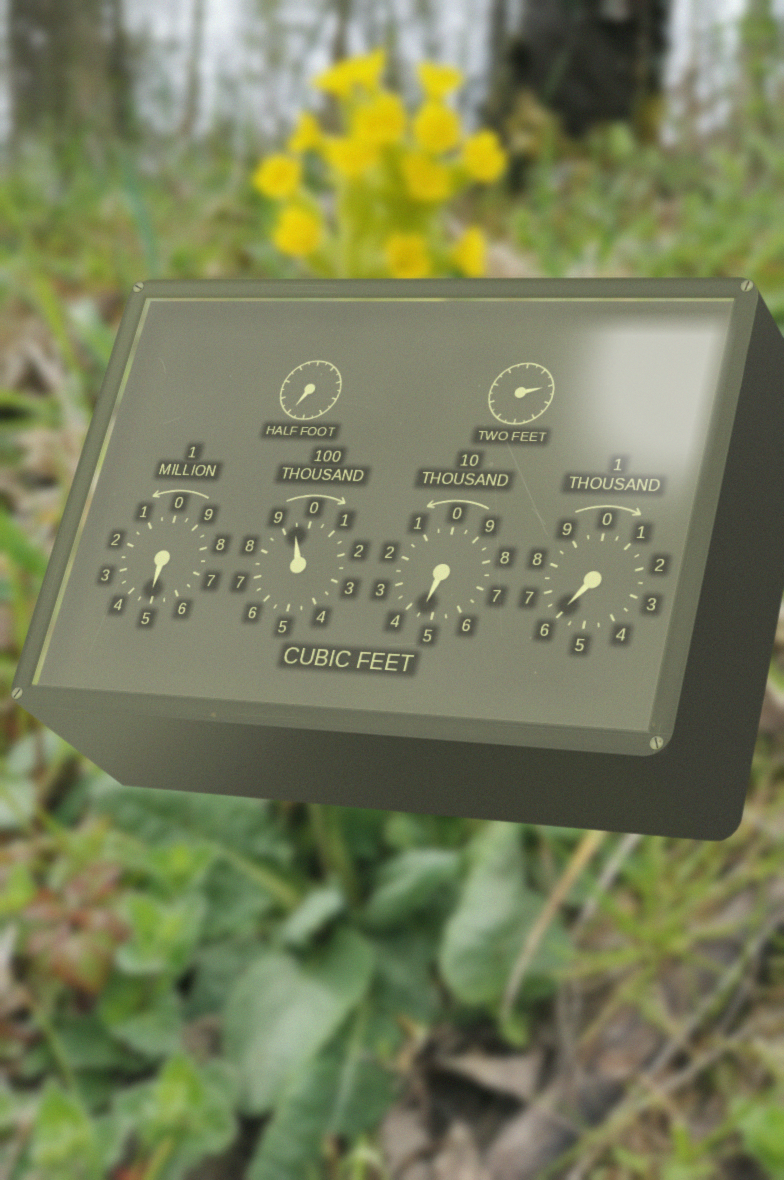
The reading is 494600 ft³
